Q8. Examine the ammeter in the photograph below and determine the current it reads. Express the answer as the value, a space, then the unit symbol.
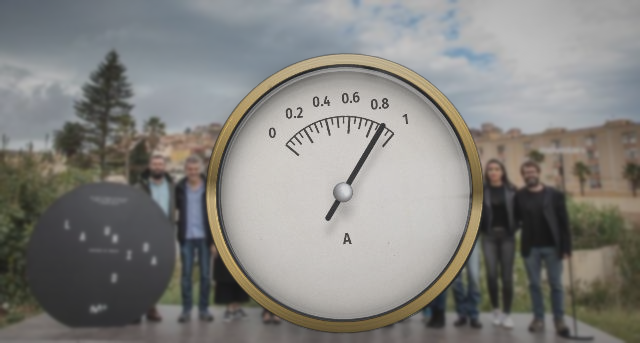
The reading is 0.9 A
